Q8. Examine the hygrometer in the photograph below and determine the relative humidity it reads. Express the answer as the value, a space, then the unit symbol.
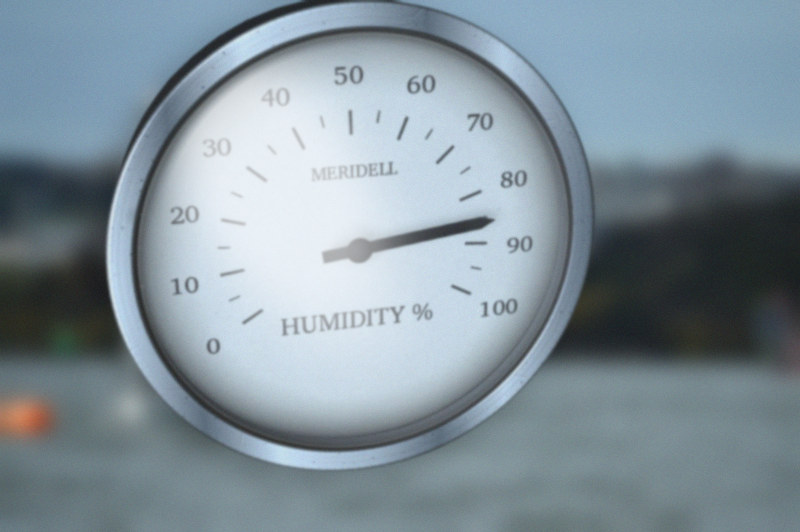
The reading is 85 %
